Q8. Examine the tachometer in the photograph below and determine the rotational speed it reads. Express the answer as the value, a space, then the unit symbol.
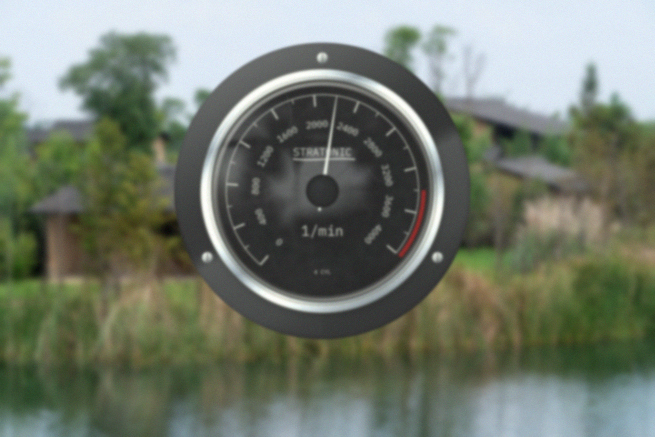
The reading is 2200 rpm
